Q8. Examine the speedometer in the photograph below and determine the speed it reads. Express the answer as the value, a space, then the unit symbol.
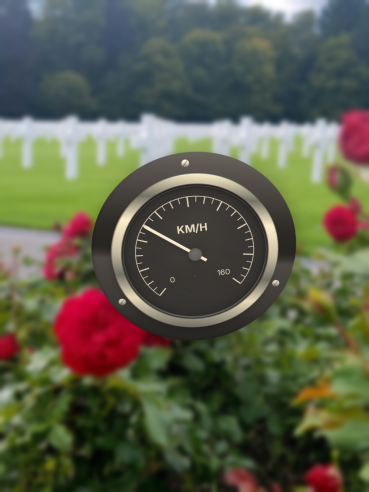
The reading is 50 km/h
